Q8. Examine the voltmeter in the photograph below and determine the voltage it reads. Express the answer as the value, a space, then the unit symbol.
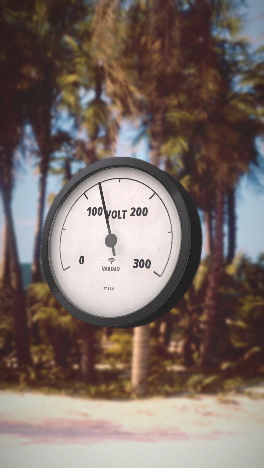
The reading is 125 V
